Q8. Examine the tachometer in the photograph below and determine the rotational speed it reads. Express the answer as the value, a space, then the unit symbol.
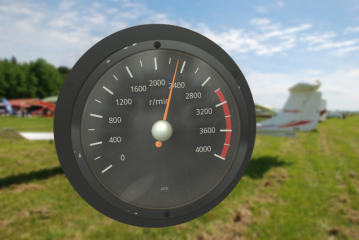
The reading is 2300 rpm
